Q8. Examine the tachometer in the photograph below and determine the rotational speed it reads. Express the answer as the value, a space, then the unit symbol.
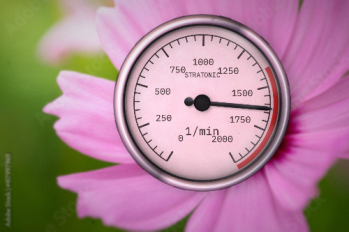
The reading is 1625 rpm
